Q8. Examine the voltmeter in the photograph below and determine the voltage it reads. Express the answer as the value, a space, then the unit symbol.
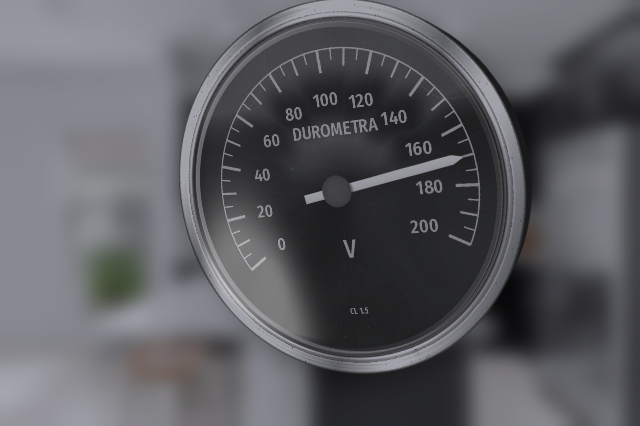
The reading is 170 V
